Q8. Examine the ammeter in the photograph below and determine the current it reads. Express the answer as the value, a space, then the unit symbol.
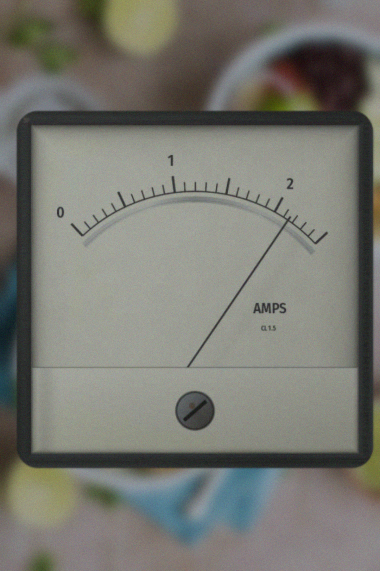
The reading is 2.15 A
